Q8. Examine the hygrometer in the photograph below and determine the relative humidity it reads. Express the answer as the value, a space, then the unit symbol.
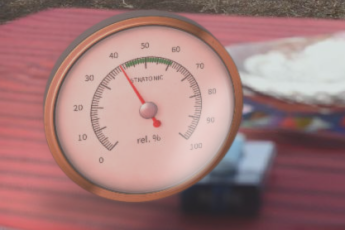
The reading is 40 %
